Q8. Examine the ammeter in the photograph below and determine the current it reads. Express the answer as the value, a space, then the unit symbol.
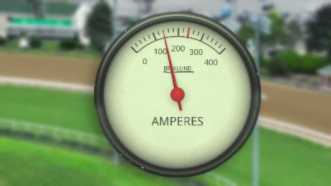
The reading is 140 A
